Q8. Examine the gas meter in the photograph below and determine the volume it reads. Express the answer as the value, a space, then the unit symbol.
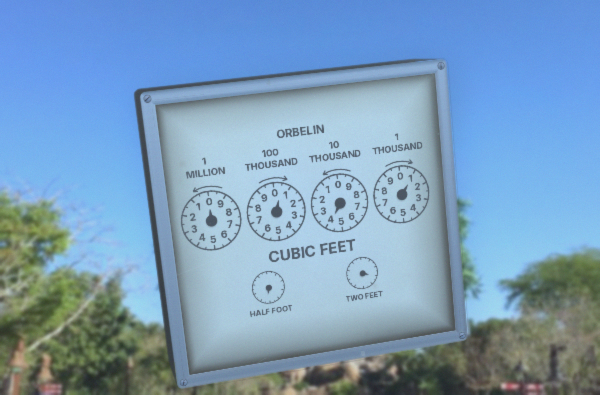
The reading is 4100 ft³
